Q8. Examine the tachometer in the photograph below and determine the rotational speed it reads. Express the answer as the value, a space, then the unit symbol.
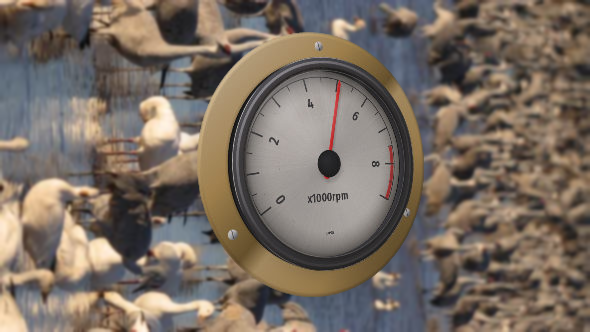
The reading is 5000 rpm
